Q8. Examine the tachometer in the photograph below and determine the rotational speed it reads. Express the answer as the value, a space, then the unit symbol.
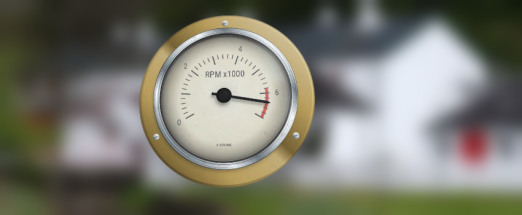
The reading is 6400 rpm
